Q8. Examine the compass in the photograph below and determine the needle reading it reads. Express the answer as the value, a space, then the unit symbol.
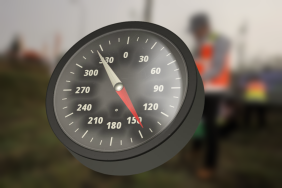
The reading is 145 °
